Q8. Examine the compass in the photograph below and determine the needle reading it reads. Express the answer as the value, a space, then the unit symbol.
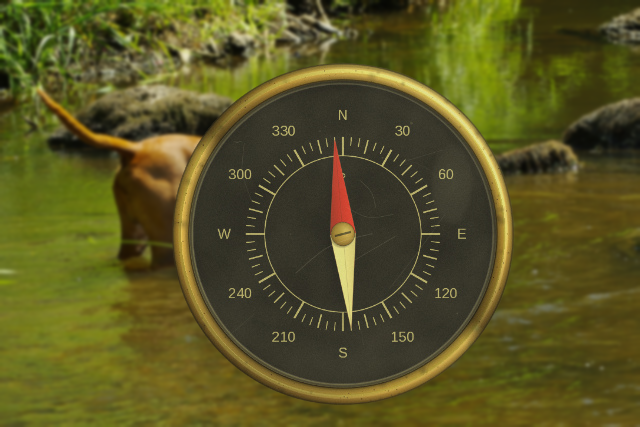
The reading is 355 °
